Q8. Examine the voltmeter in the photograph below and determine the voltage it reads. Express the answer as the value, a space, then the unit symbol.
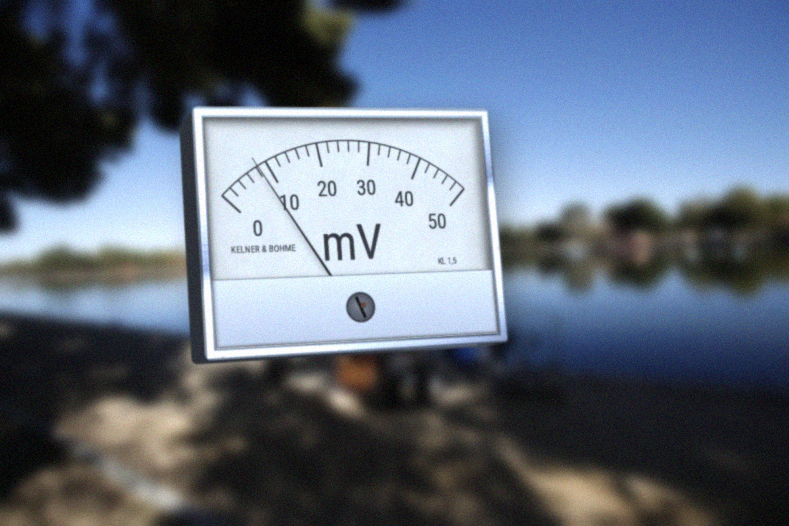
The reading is 8 mV
